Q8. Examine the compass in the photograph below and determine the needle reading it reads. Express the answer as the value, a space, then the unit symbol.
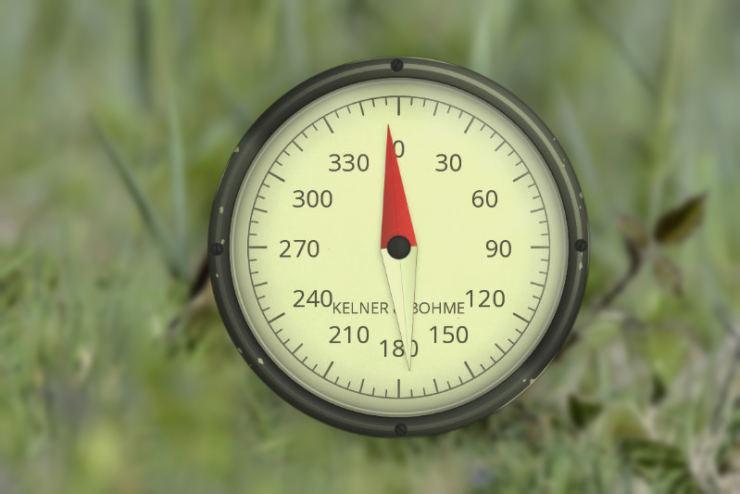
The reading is 355 °
